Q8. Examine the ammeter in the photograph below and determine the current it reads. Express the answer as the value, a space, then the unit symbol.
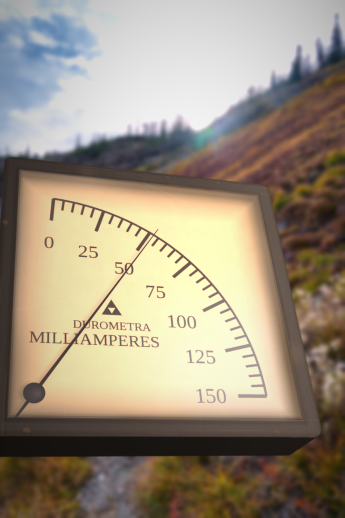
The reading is 52.5 mA
